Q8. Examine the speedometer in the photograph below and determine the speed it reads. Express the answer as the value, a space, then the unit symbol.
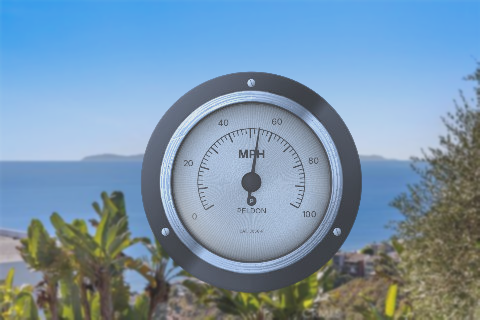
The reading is 54 mph
